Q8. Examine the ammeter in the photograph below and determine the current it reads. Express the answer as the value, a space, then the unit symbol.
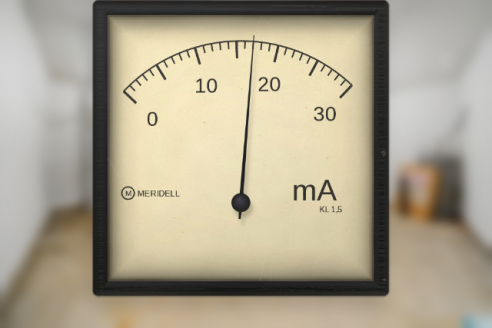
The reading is 17 mA
